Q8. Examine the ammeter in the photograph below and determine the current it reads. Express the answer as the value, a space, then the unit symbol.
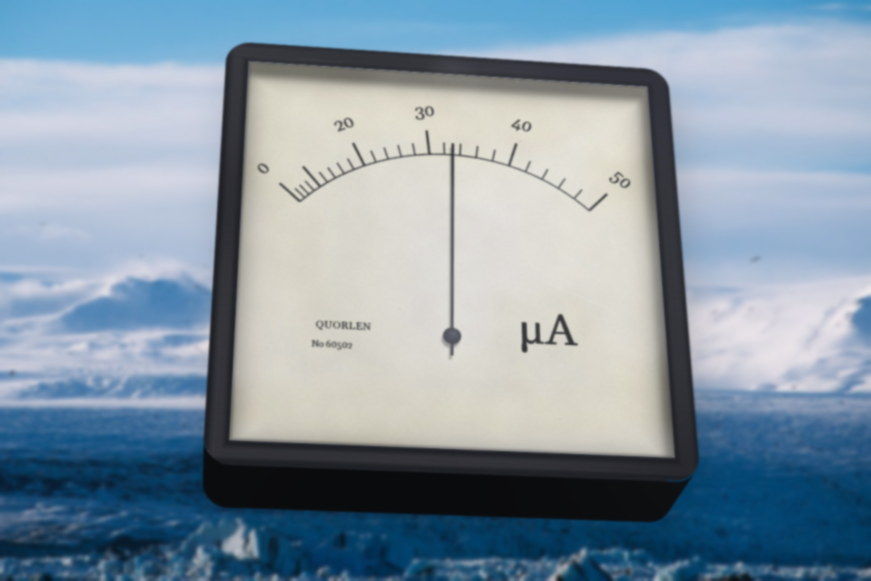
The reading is 33 µA
